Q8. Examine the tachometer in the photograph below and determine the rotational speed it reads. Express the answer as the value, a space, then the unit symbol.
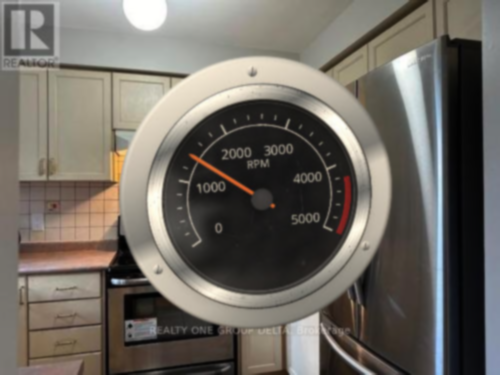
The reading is 1400 rpm
